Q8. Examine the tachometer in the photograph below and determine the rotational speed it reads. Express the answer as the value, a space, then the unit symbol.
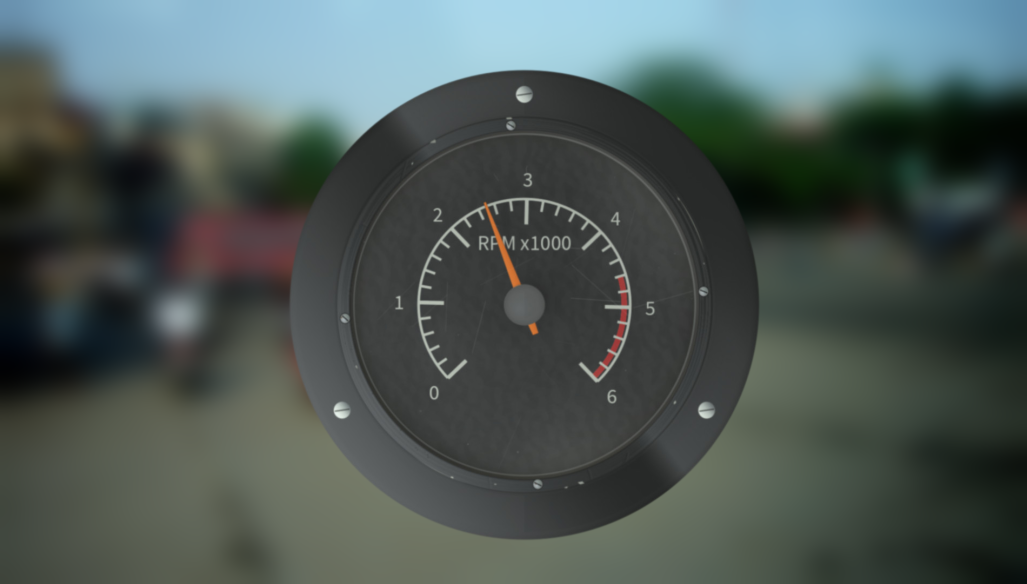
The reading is 2500 rpm
